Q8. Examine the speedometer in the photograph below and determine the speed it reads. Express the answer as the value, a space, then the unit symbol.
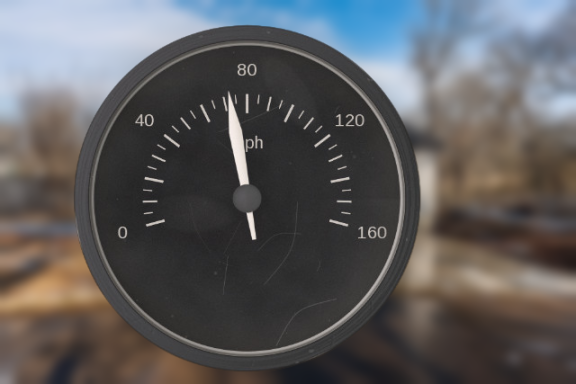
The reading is 72.5 mph
